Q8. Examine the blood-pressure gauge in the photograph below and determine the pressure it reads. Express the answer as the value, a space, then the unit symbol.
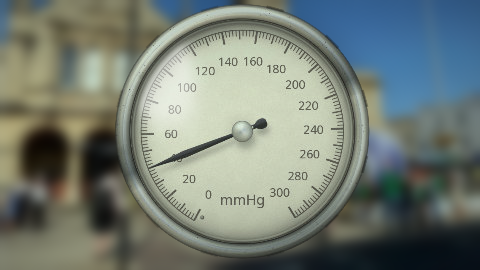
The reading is 40 mmHg
